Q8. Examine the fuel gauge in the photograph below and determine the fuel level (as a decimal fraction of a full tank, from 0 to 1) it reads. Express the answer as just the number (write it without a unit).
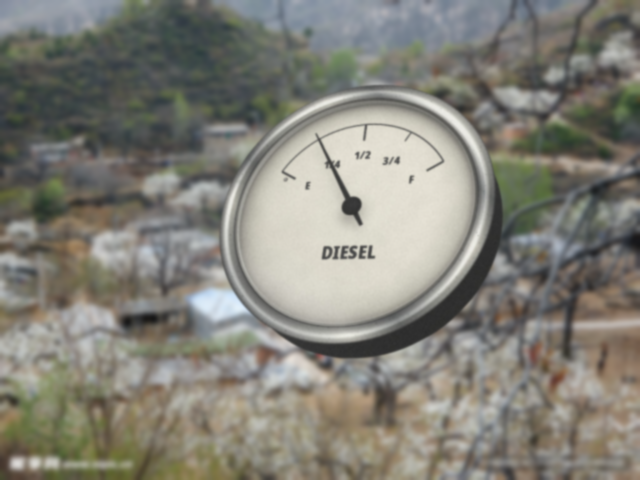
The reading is 0.25
